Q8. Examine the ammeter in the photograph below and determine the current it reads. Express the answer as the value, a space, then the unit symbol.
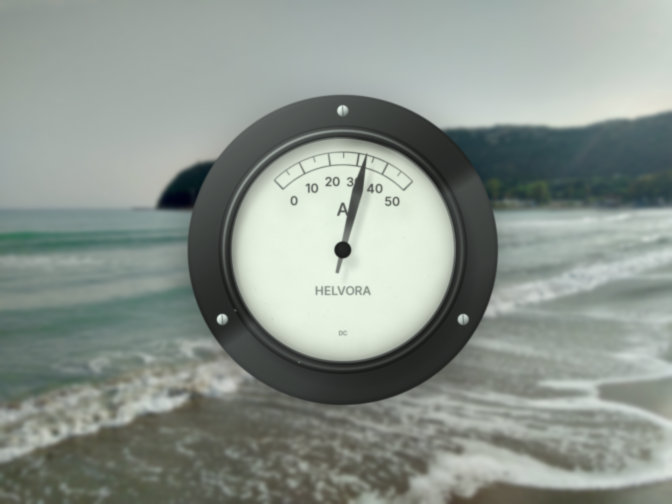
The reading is 32.5 A
